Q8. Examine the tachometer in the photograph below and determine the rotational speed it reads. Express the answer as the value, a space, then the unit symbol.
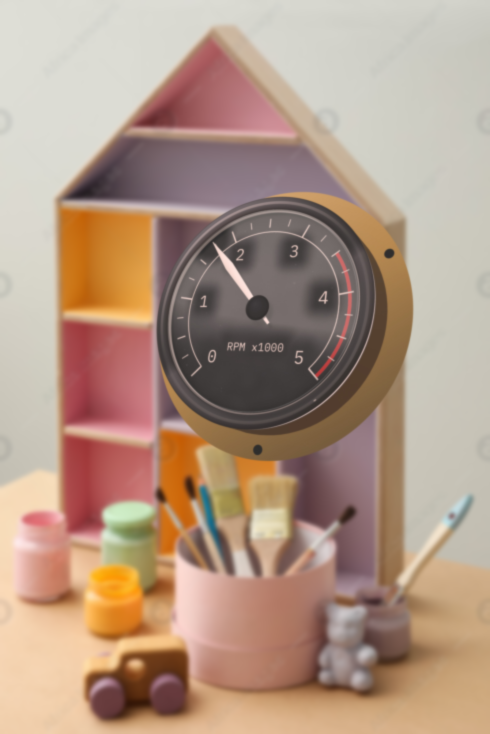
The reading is 1750 rpm
